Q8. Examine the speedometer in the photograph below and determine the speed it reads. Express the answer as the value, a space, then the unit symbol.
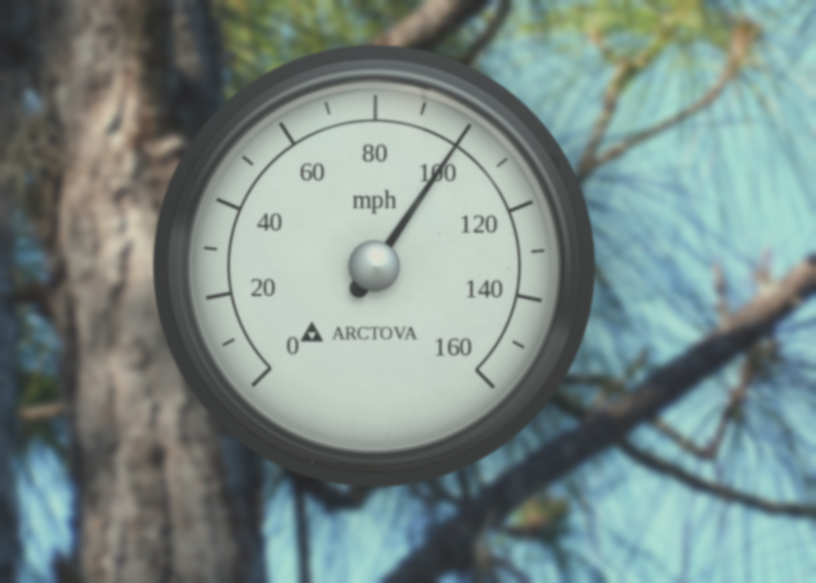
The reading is 100 mph
